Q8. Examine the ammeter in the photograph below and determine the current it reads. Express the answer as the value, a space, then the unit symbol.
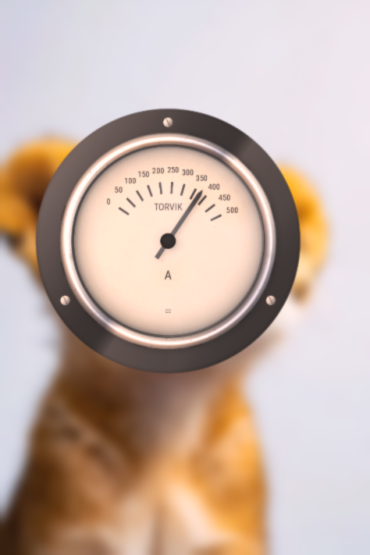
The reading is 375 A
